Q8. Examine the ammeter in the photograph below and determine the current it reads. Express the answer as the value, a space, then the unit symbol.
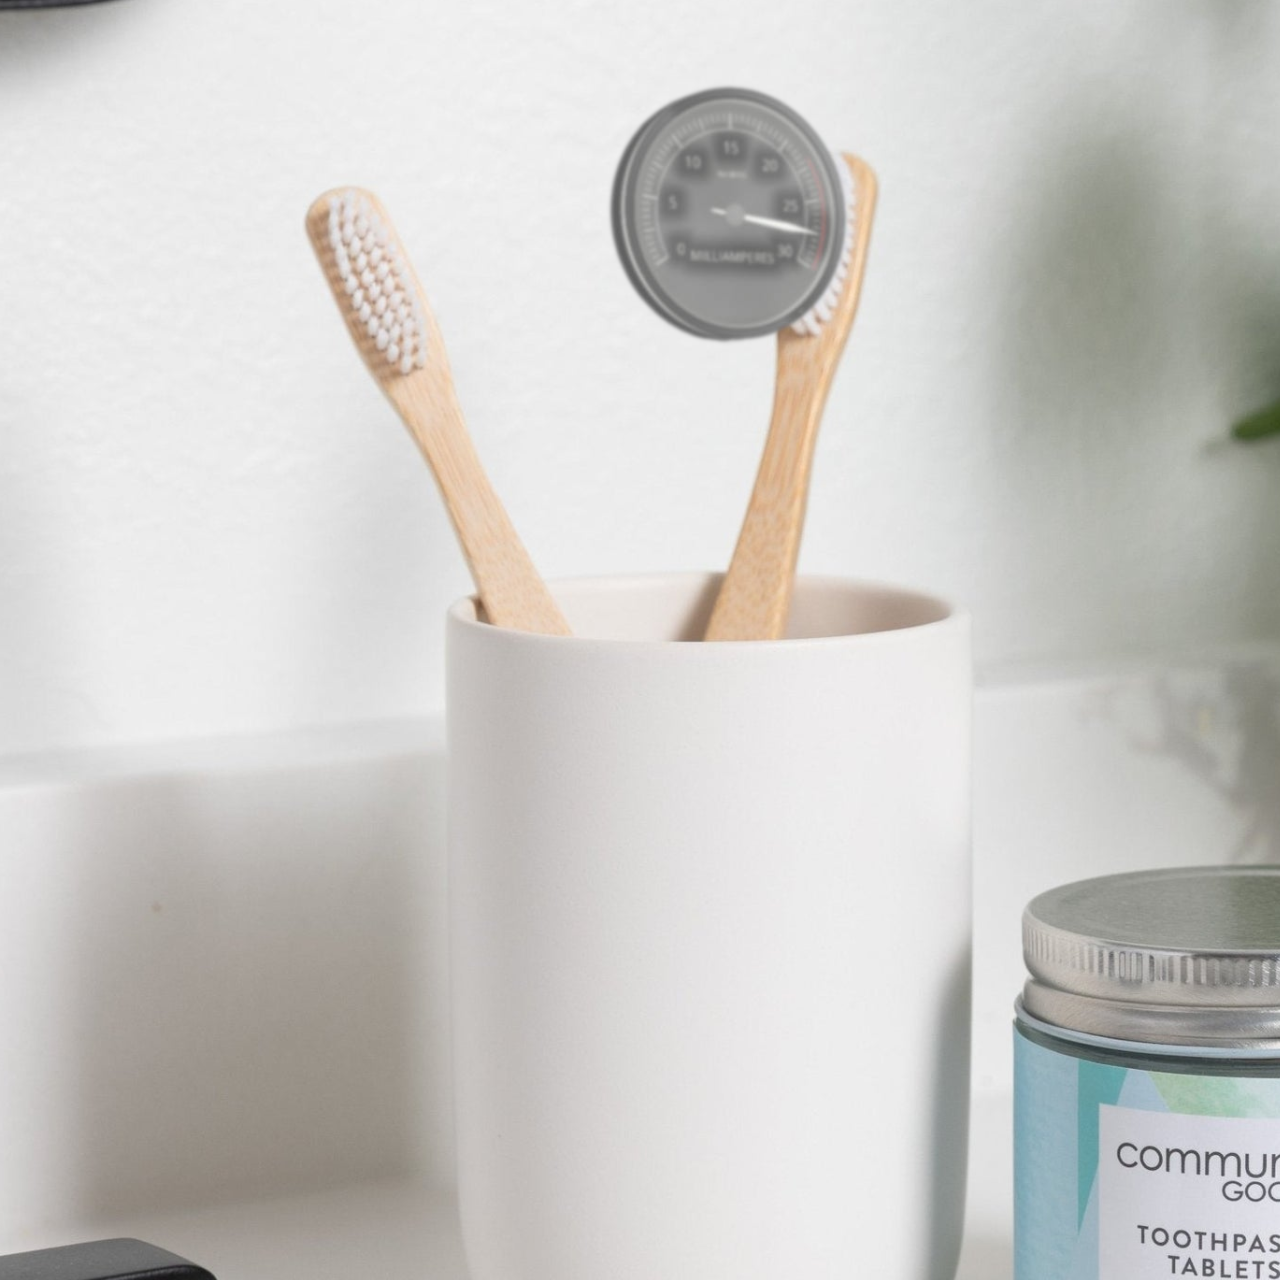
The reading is 27.5 mA
